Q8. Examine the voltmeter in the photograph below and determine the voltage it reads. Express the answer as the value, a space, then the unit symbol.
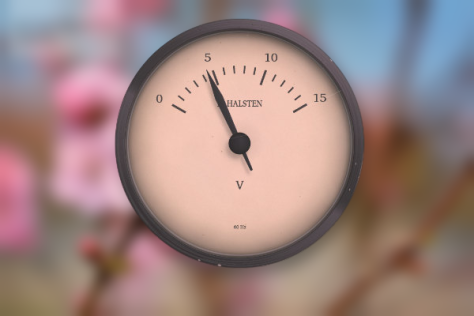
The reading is 4.5 V
